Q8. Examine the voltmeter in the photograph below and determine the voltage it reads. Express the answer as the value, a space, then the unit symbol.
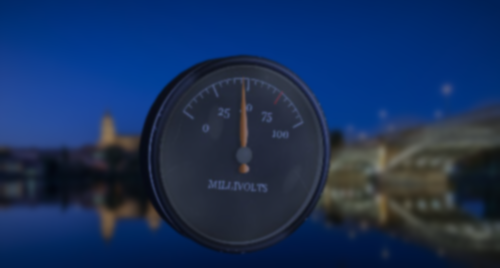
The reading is 45 mV
